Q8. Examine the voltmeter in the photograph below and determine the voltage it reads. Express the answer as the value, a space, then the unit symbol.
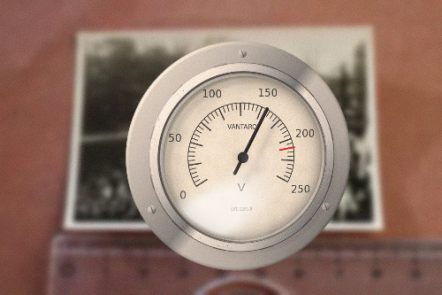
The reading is 155 V
